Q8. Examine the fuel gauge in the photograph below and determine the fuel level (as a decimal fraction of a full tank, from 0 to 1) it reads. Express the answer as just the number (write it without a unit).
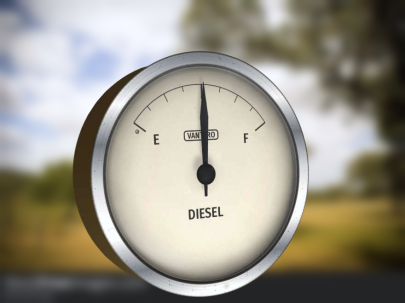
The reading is 0.5
